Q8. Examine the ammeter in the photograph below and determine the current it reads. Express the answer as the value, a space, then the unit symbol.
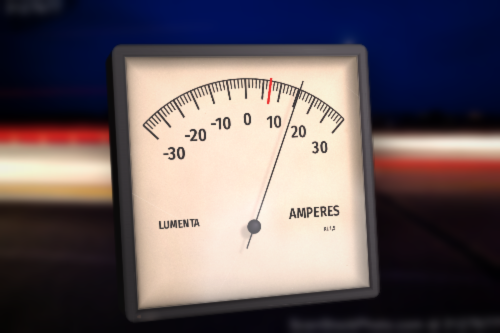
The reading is 15 A
